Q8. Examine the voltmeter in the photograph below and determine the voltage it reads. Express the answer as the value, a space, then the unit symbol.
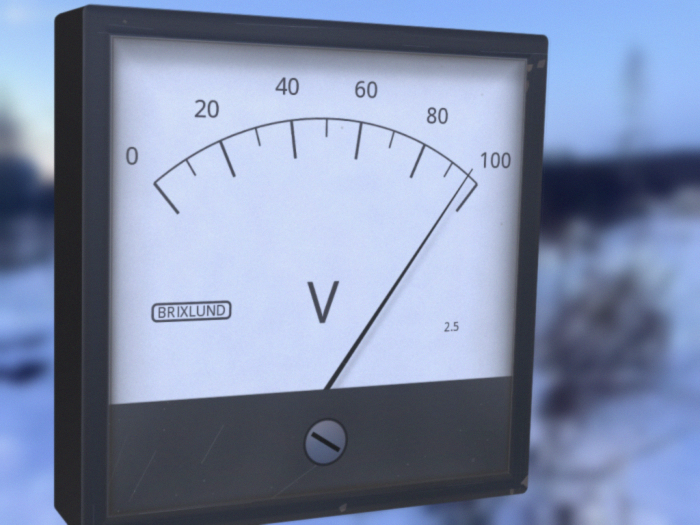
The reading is 95 V
